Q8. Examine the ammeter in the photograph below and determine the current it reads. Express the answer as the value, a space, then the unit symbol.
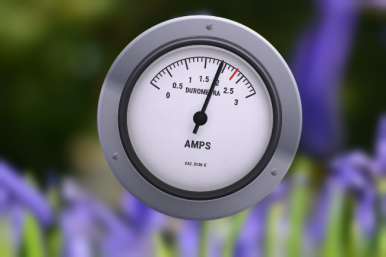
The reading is 1.9 A
